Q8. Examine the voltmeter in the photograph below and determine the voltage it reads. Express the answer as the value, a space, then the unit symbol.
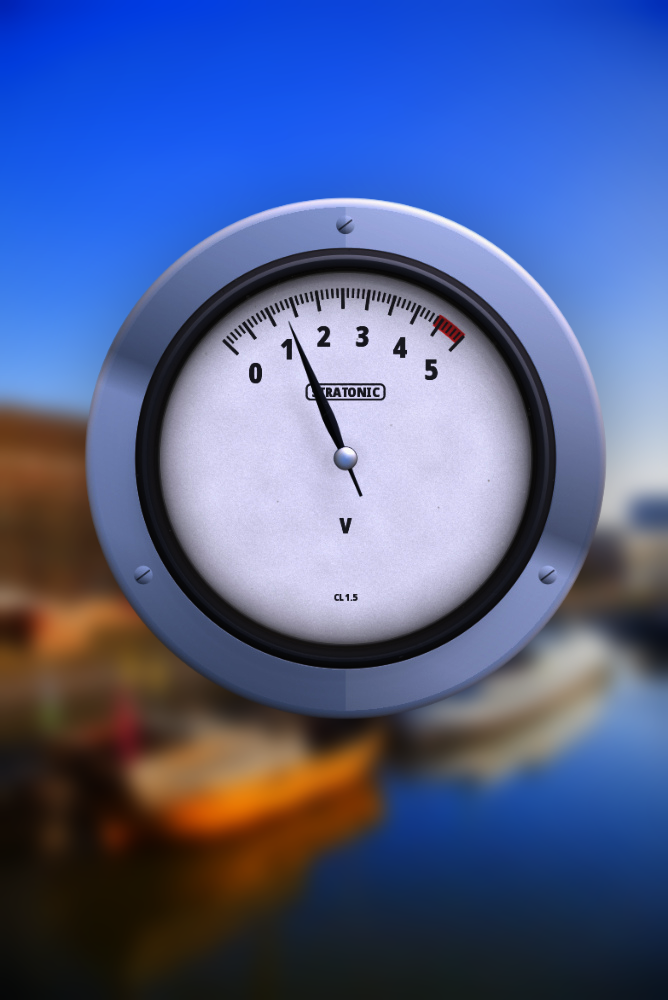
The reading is 1.3 V
